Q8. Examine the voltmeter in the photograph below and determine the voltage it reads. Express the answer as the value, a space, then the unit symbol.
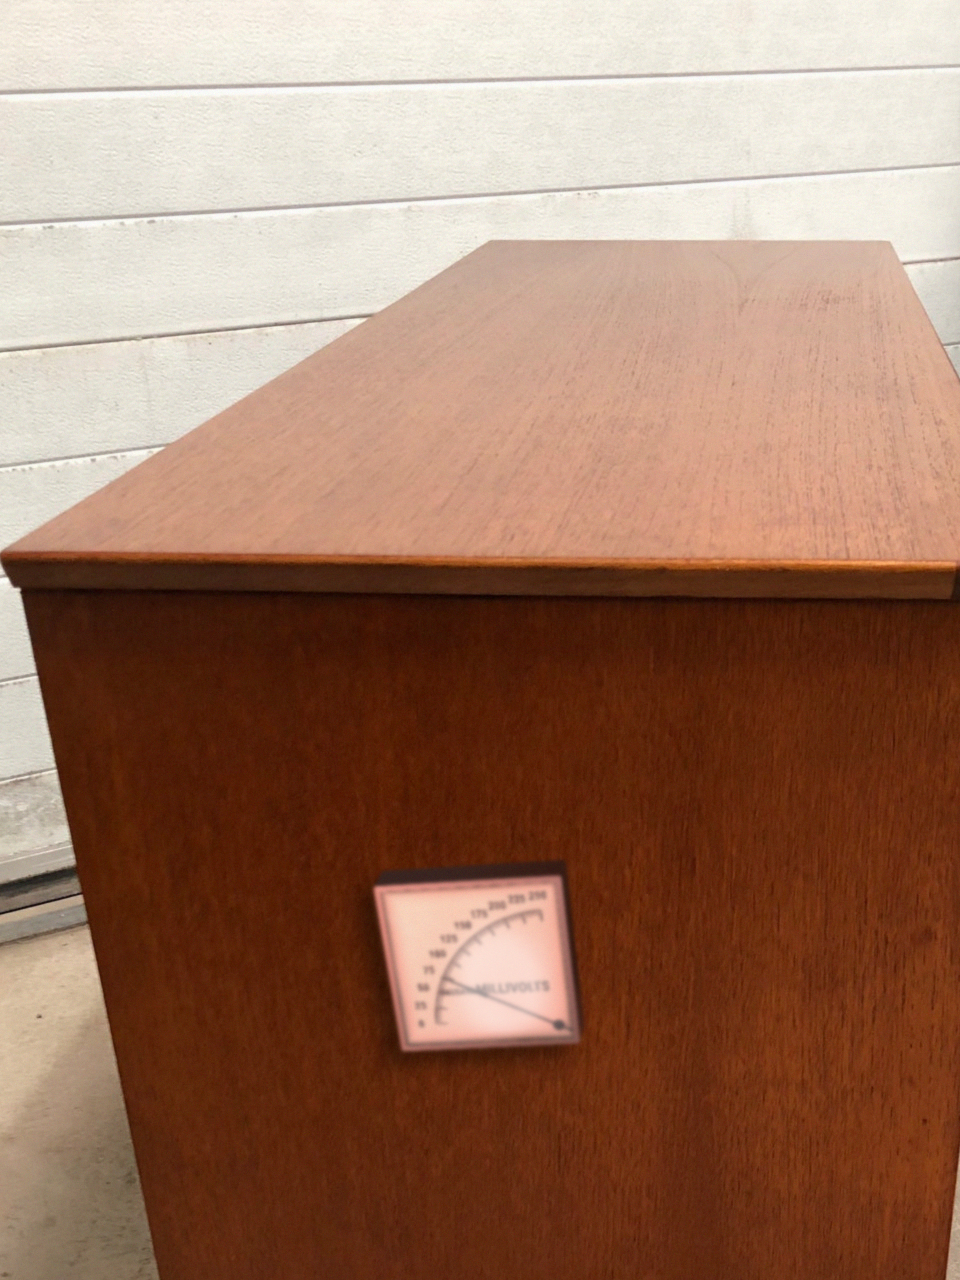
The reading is 75 mV
